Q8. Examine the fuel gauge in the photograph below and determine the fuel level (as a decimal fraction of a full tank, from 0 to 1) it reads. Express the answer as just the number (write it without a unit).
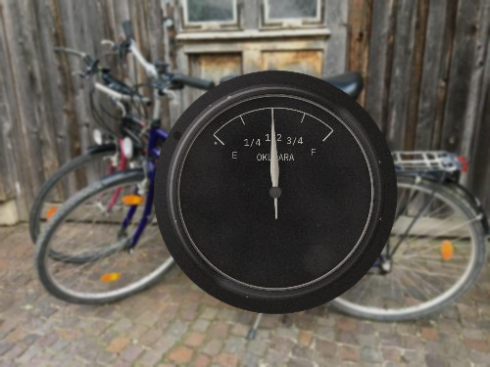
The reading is 0.5
